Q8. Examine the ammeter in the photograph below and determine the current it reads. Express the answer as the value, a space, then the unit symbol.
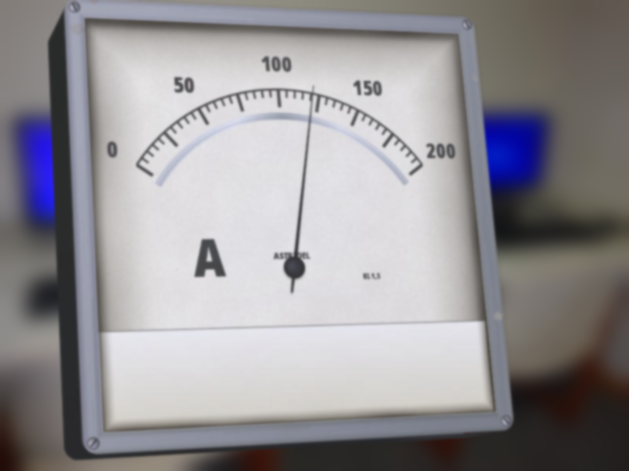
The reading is 120 A
